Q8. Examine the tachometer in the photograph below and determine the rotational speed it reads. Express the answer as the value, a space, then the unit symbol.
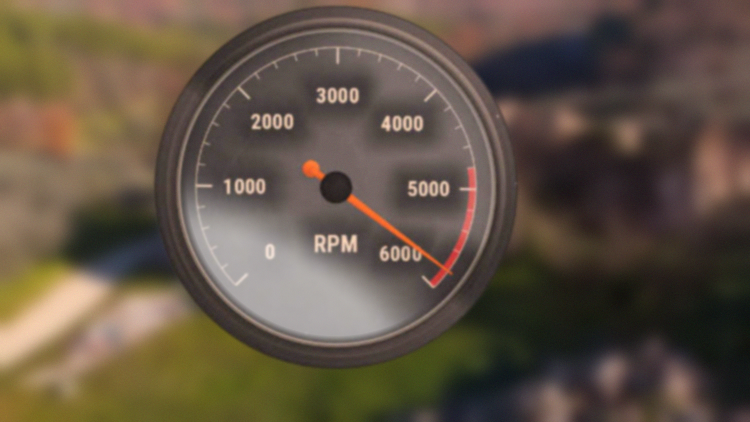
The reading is 5800 rpm
